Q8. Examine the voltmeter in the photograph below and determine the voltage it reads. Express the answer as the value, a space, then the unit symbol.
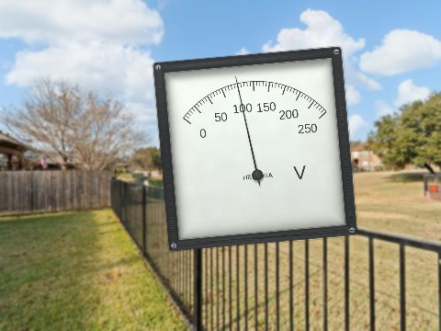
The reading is 100 V
